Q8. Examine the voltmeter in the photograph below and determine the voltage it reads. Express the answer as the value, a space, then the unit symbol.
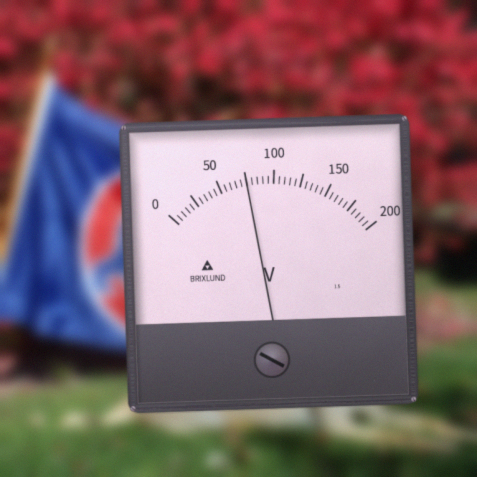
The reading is 75 V
